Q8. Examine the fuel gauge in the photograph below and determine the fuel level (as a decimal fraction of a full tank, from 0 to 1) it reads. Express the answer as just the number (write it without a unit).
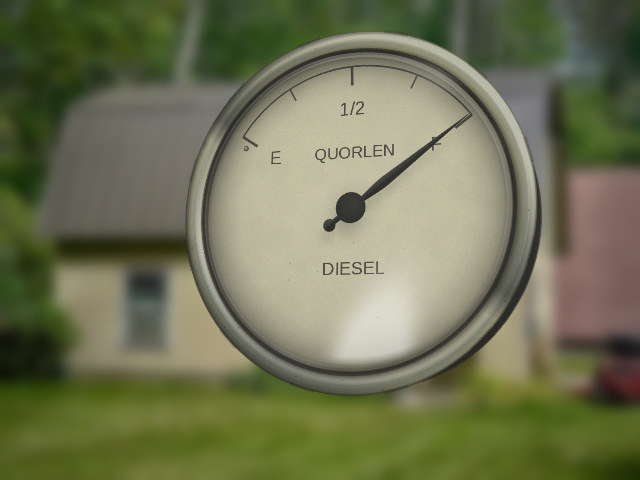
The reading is 1
